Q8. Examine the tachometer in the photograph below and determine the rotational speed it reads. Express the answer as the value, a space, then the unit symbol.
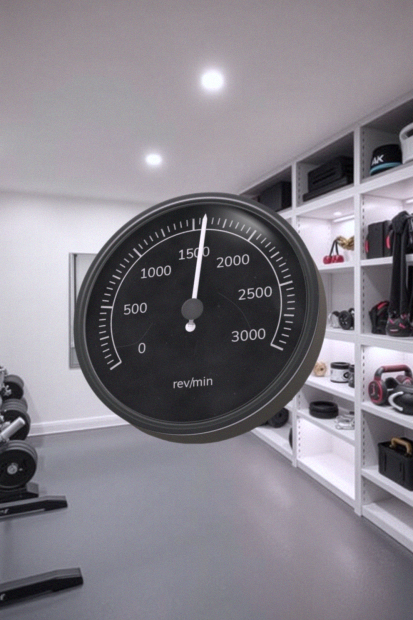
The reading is 1600 rpm
